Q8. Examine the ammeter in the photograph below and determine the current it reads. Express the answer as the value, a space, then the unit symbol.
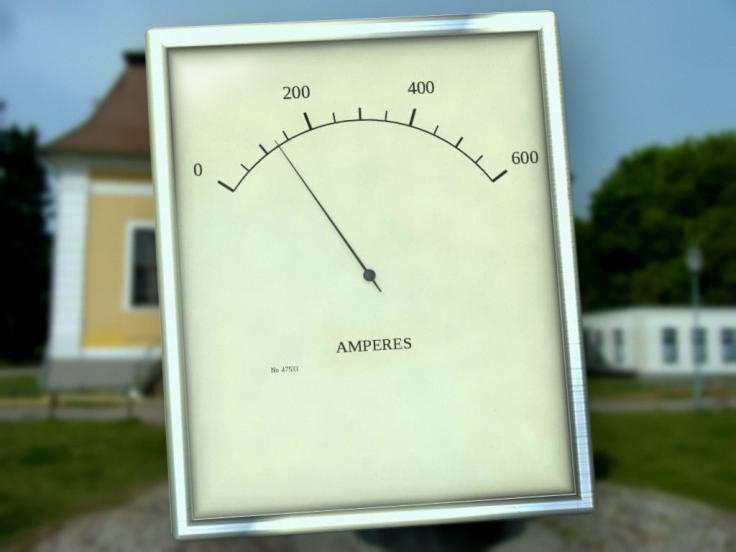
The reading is 125 A
